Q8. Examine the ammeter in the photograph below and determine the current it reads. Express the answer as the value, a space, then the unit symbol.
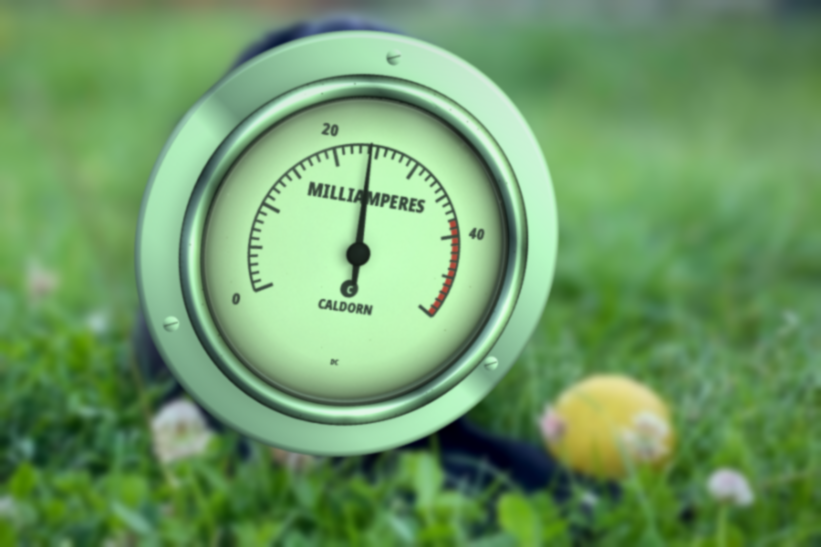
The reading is 24 mA
